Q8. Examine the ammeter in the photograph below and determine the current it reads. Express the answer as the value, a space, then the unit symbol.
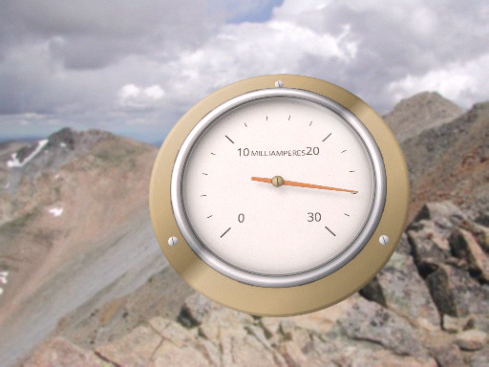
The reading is 26 mA
